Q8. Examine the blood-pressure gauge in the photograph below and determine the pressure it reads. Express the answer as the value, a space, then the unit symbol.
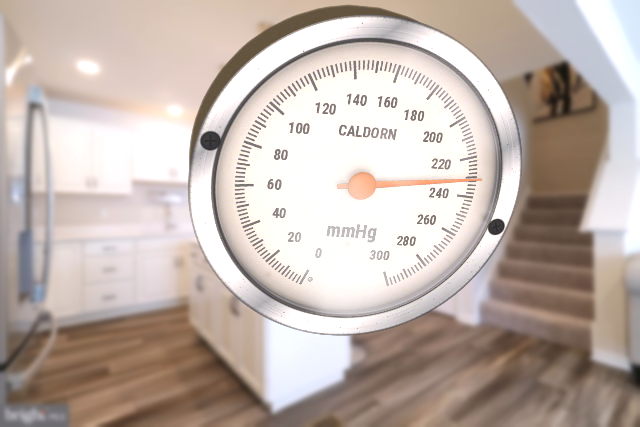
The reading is 230 mmHg
